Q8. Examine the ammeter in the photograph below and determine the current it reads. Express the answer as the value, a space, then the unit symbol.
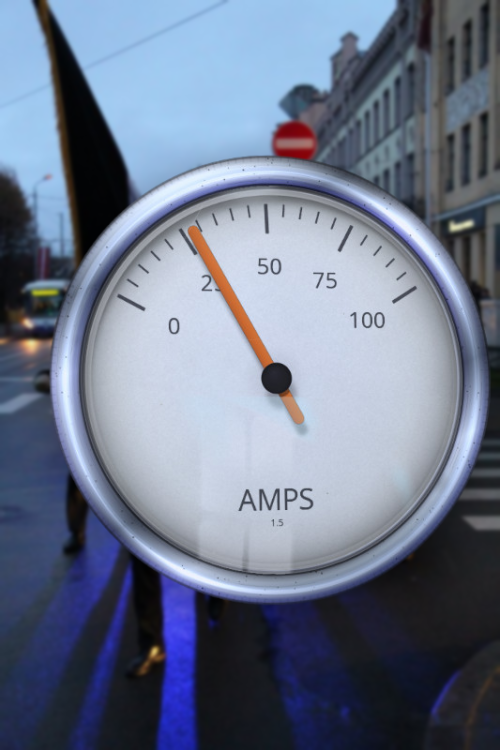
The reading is 27.5 A
